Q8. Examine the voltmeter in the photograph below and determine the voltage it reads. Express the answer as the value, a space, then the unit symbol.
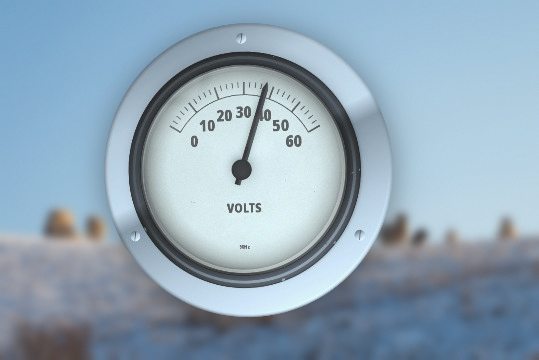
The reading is 38 V
